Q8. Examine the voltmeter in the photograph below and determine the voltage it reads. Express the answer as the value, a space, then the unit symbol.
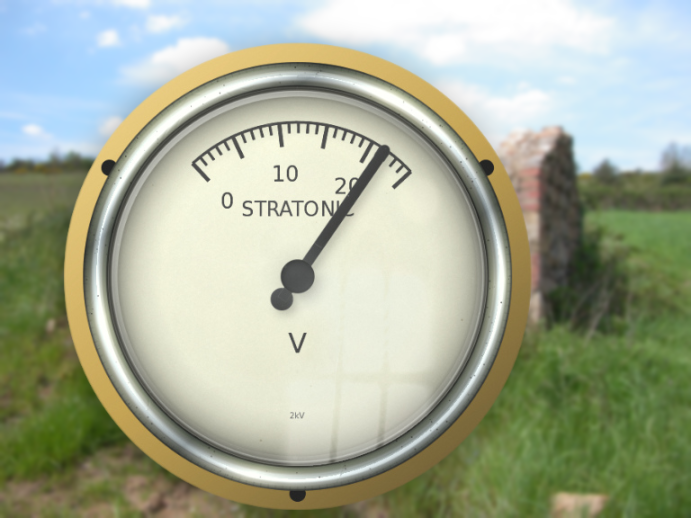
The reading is 21.5 V
